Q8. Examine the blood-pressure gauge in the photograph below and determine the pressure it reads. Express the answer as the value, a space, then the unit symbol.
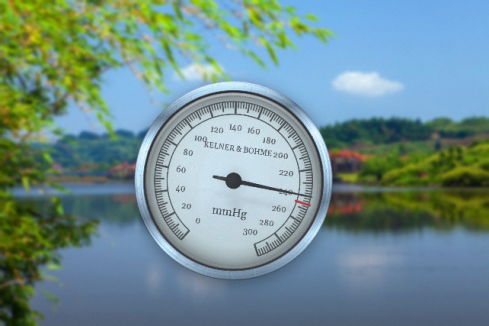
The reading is 240 mmHg
